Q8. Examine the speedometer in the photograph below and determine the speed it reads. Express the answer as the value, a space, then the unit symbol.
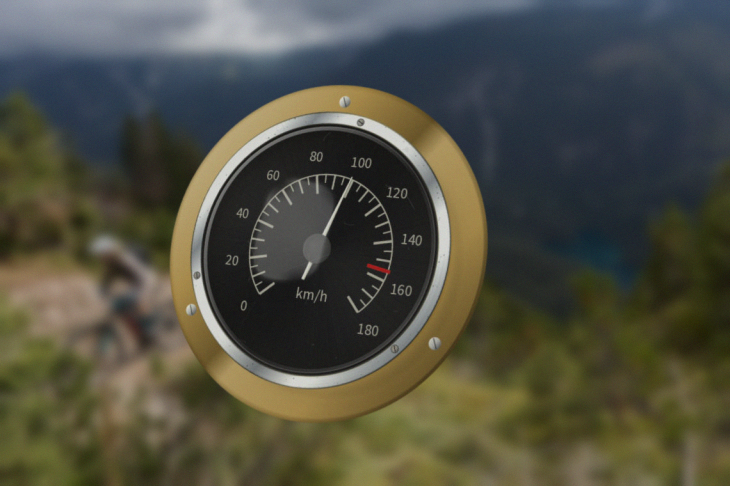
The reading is 100 km/h
